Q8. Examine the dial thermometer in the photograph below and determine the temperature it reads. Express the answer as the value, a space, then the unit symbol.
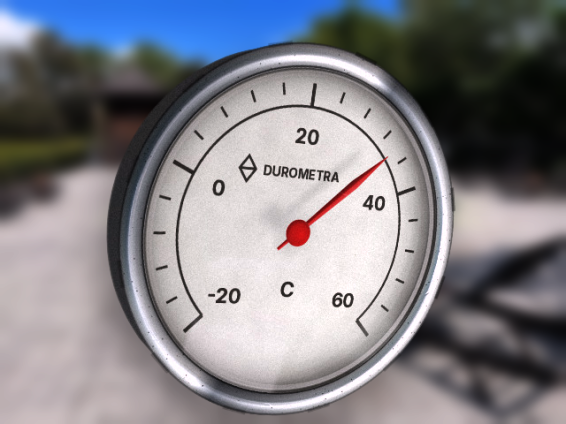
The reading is 34 °C
